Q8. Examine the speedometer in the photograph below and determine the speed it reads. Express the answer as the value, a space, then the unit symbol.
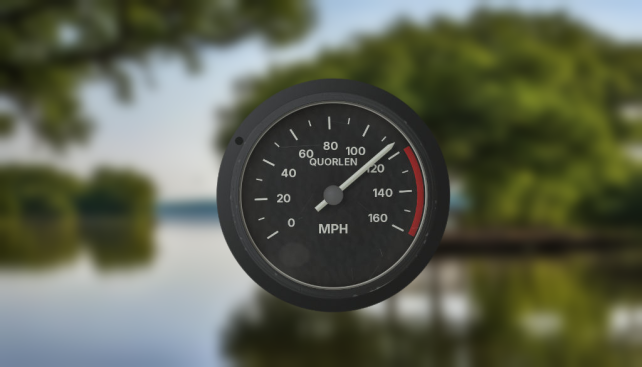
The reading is 115 mph
